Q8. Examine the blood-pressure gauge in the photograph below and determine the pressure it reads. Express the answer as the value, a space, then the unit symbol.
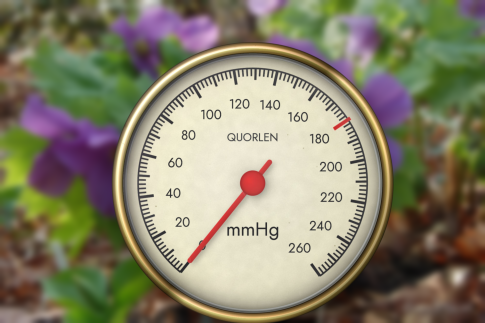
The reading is 0 mmHg
